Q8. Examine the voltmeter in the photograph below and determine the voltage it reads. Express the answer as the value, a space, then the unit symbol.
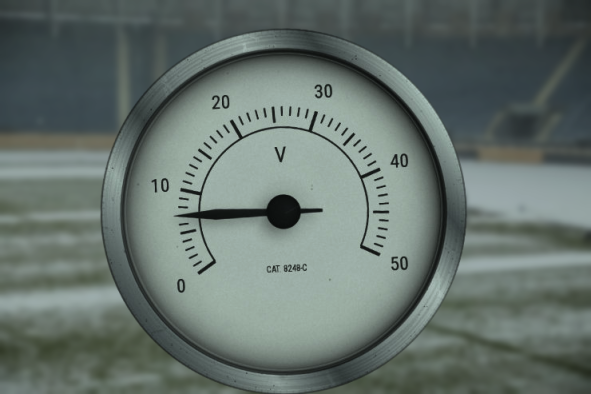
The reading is 7 V
